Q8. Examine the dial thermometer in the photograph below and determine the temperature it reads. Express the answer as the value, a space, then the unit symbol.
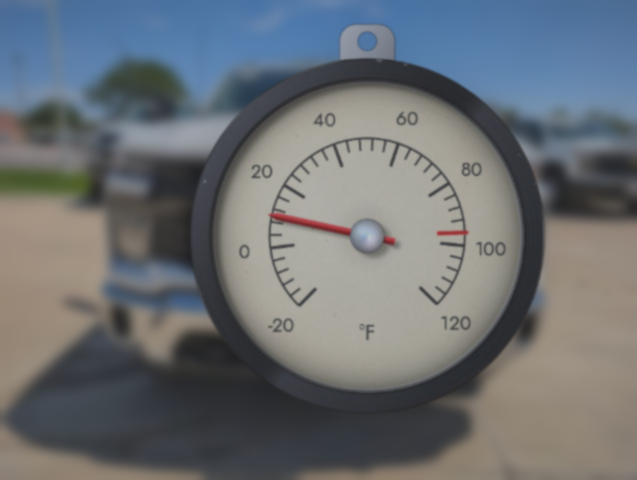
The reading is 10 °F
